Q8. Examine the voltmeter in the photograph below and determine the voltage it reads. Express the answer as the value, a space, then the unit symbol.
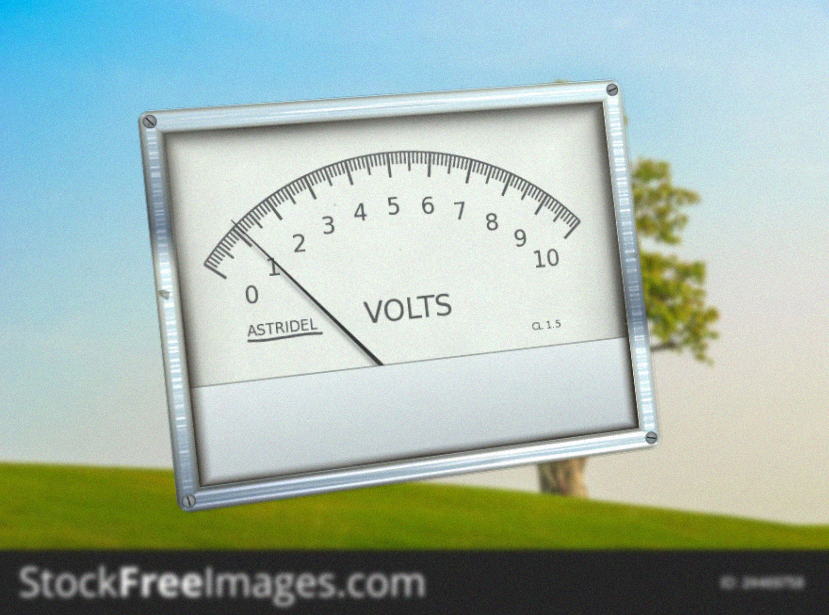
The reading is 1.1 V
